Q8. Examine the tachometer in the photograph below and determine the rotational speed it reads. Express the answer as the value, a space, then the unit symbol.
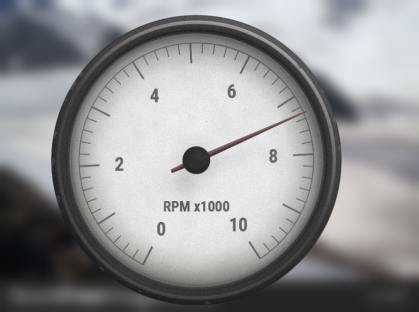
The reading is 7300 rpm
